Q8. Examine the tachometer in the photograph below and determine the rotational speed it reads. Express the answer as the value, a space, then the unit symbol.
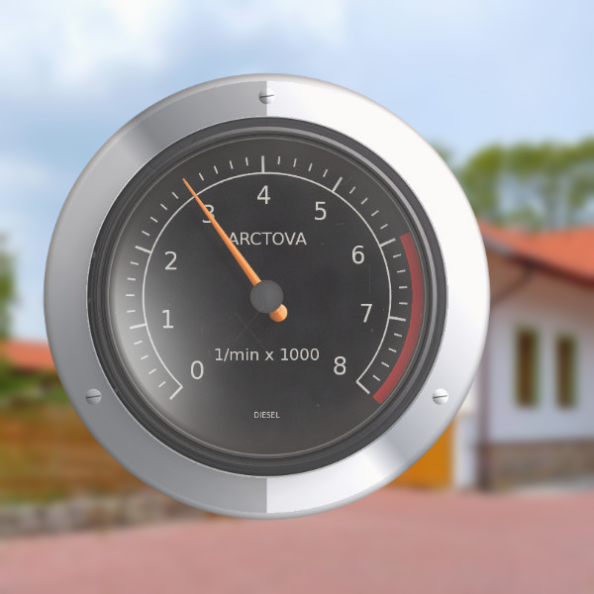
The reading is 3000 rpm
